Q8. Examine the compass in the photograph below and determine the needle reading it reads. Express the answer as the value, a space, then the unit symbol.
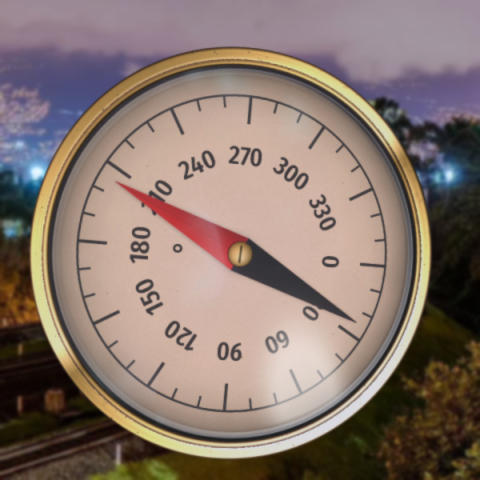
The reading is 205 °
